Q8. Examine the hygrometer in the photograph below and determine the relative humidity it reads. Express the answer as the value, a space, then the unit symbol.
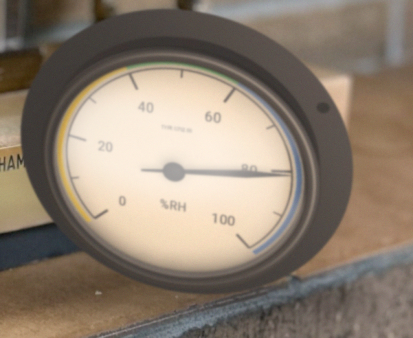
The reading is 80 %
